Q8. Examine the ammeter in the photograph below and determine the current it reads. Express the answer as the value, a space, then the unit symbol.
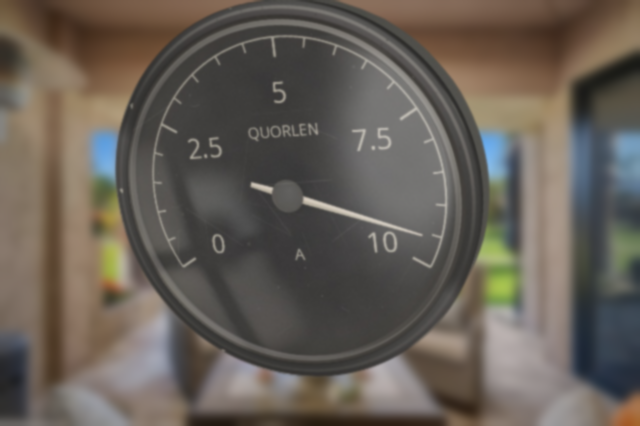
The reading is 9.5 A
